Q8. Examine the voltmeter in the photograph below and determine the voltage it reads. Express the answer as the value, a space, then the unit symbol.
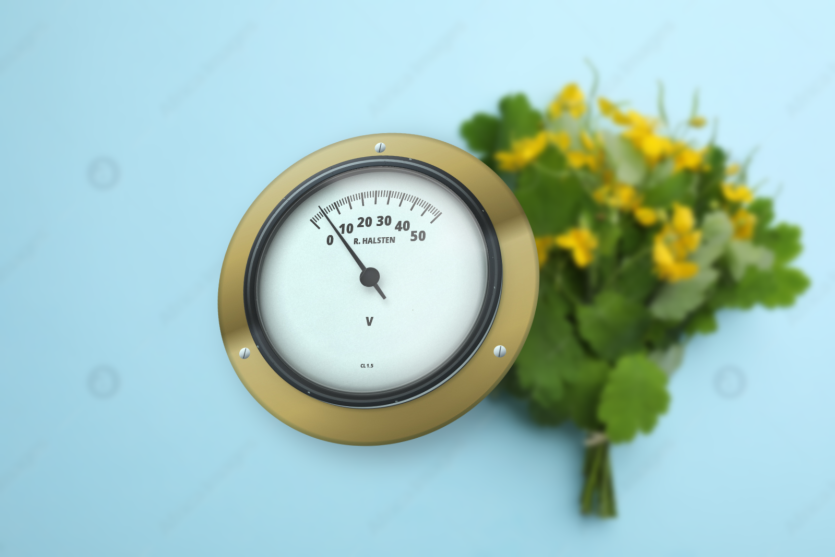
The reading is 5 V
